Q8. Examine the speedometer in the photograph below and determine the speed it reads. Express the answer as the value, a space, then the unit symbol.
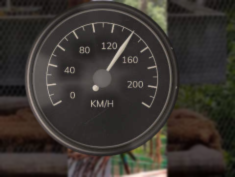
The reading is 140 km/h
